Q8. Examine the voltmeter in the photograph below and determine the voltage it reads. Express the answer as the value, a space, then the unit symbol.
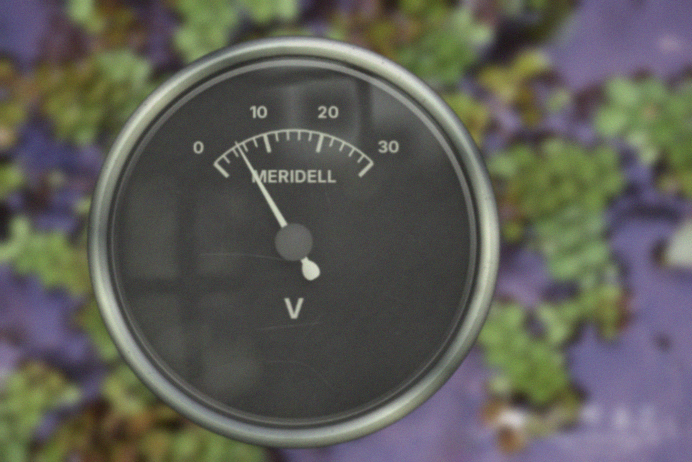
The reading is 5 V
